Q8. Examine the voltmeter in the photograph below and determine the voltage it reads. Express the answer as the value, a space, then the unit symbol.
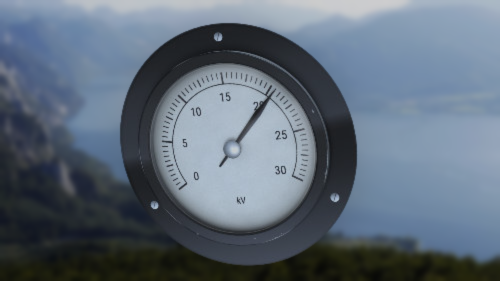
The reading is 20.5 kV
